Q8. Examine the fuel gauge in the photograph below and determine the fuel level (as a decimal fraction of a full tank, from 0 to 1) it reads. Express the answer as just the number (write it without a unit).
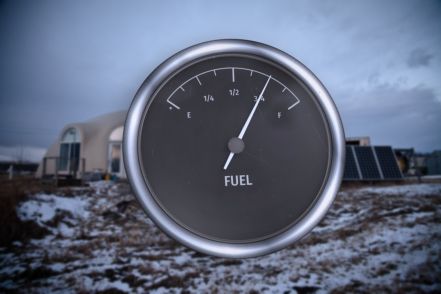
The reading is 0.75
